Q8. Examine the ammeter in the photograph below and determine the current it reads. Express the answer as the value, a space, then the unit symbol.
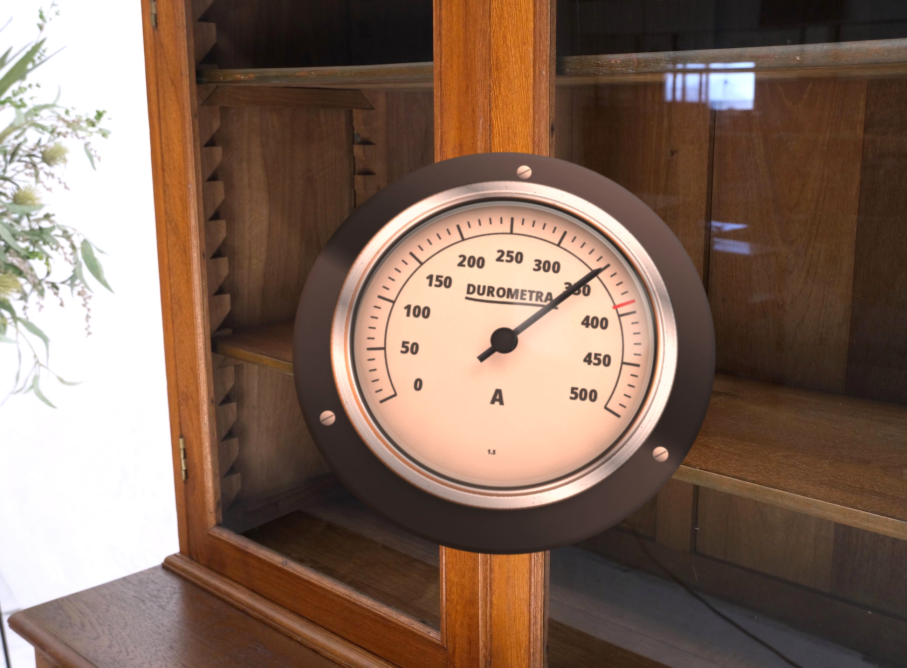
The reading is 350 A
